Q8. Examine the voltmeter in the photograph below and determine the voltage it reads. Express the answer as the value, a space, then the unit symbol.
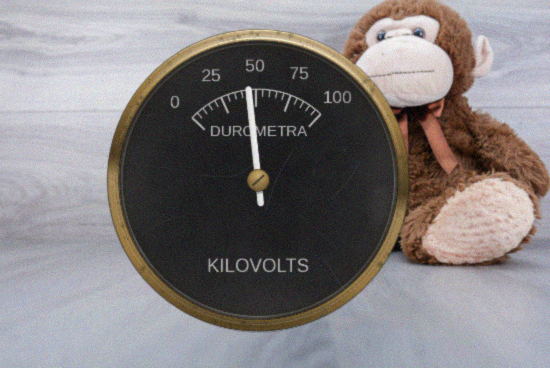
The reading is 45 kV
